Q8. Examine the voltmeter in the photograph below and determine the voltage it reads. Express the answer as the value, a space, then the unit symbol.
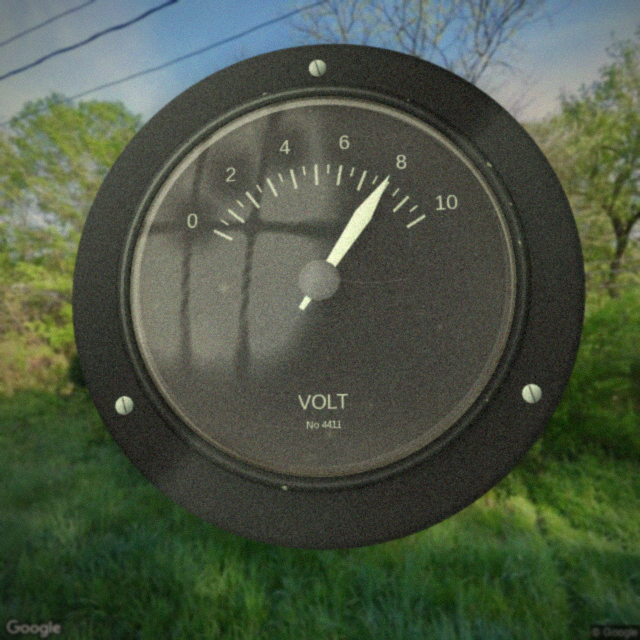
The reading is 8 V
